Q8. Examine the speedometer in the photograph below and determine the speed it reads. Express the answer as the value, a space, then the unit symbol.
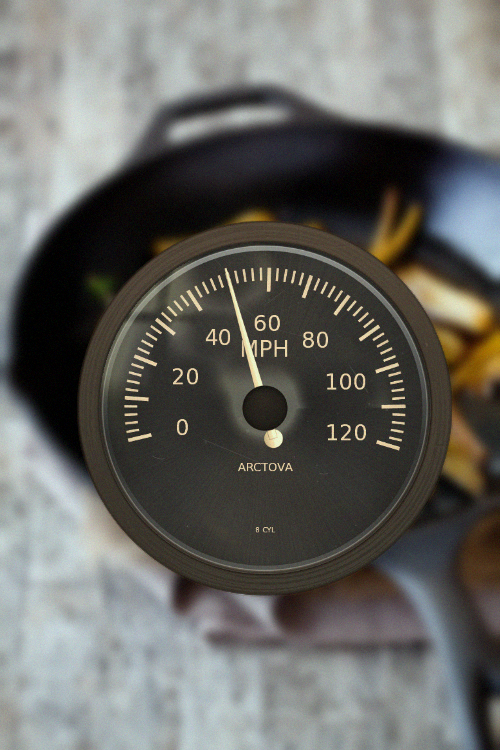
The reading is 50 mph
